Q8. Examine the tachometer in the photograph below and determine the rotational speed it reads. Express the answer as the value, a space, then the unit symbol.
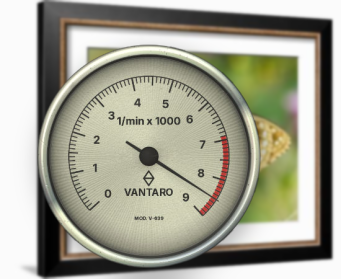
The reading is 8500 rpm
